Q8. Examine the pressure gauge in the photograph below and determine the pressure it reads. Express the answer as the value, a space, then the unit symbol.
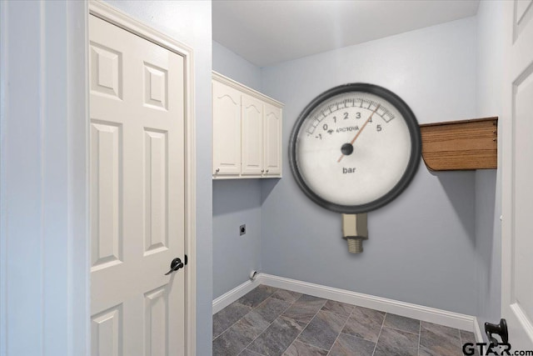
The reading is 4 bar
